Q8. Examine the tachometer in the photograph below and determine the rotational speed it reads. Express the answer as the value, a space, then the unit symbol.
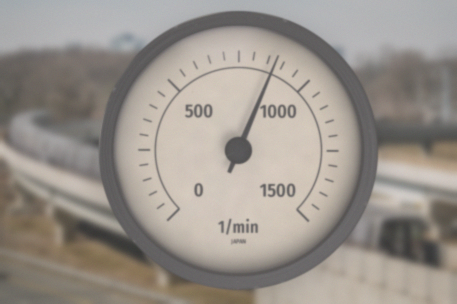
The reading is 875 rpm
